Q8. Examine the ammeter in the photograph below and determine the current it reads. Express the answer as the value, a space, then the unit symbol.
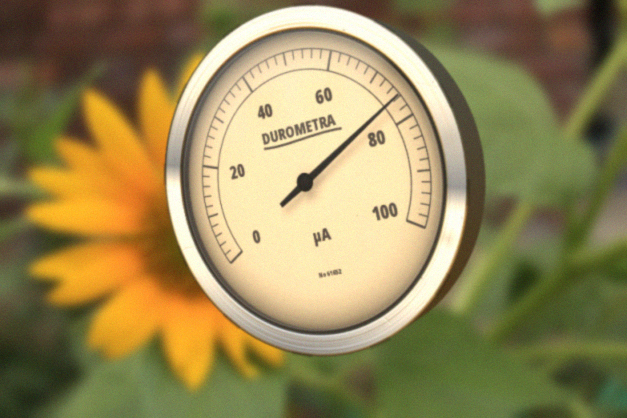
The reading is 76 µA
